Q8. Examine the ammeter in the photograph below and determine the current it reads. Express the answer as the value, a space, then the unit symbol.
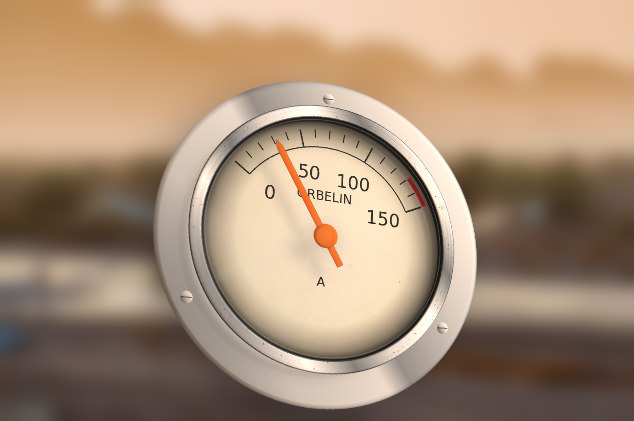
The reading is 30 A
